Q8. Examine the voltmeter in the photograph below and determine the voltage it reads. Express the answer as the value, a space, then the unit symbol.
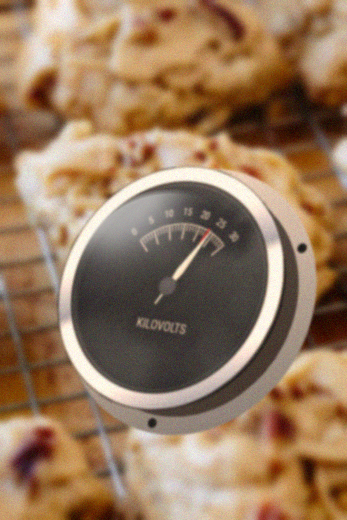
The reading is 25 kV
